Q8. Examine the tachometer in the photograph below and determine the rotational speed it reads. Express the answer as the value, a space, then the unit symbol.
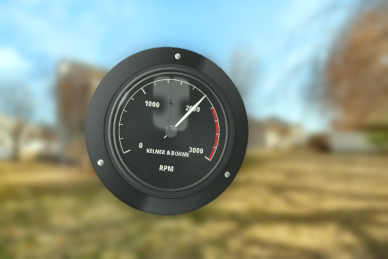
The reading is 2000 rpm
